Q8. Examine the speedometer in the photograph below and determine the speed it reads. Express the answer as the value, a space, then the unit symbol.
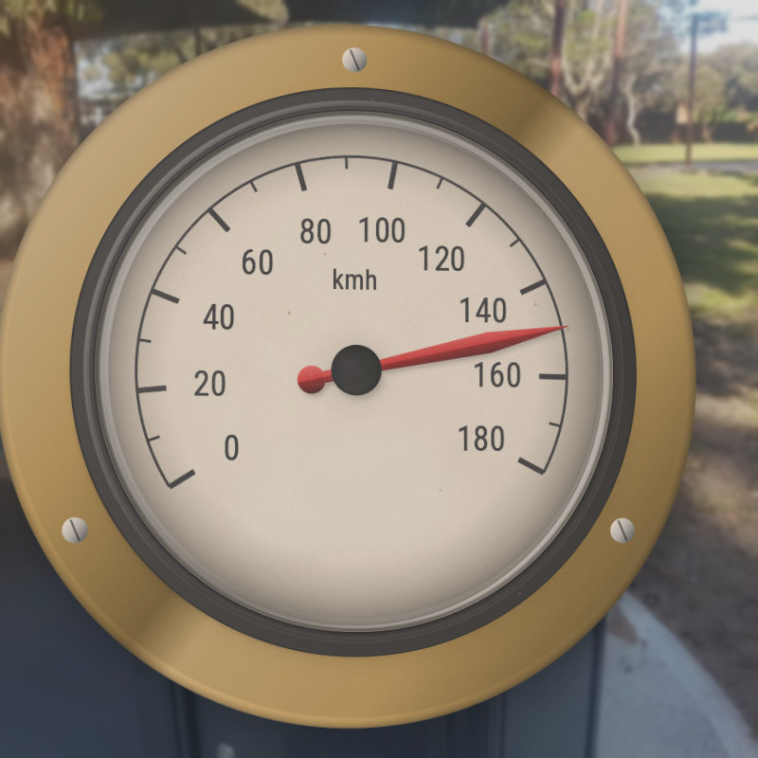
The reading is 150 km/h
